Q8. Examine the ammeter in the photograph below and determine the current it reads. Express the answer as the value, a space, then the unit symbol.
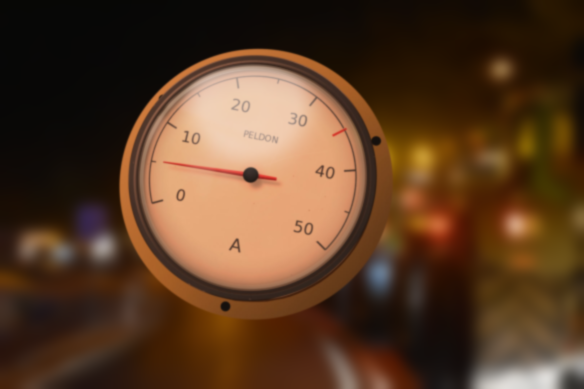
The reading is 5 A
